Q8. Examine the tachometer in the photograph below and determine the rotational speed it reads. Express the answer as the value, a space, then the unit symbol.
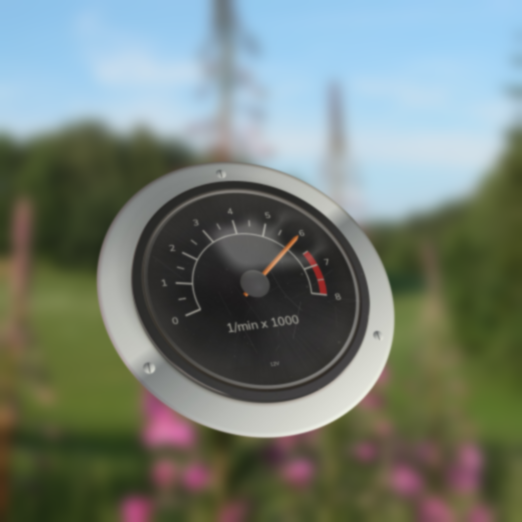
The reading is 6000 rpm
